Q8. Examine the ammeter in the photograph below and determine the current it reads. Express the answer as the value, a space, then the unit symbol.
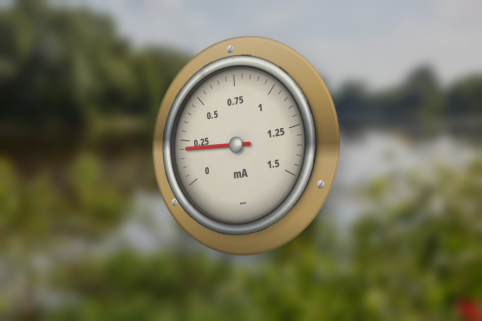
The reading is 0.2 mA
